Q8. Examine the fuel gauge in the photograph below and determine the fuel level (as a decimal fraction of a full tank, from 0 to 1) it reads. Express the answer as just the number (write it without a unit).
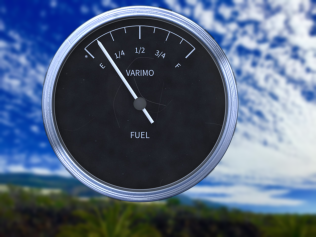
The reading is 0.125
